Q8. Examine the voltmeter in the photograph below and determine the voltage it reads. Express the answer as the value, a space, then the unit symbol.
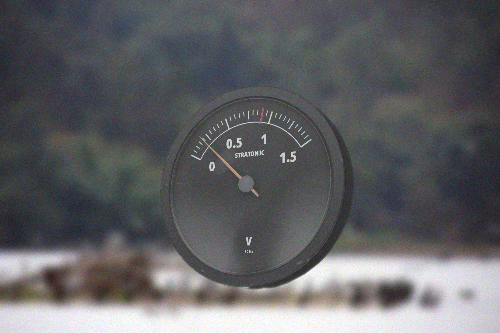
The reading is 0.2 V
